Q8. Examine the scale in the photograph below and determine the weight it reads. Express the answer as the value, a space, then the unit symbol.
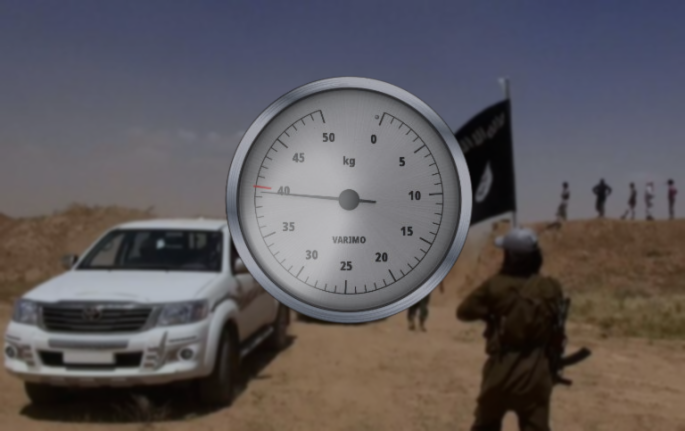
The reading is 39.5 kg
